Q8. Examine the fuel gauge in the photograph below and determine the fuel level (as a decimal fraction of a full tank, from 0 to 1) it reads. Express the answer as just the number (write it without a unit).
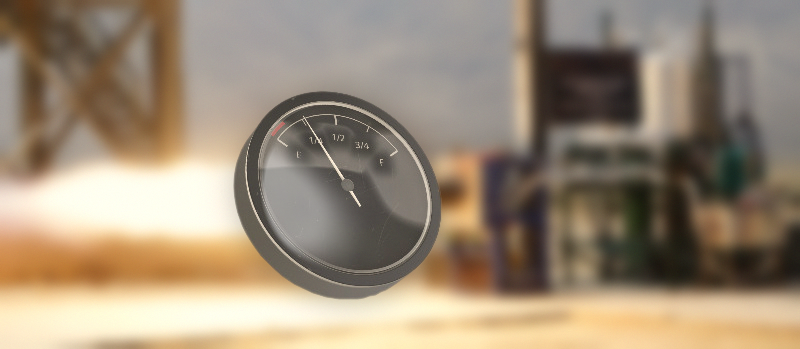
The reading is 0.25
